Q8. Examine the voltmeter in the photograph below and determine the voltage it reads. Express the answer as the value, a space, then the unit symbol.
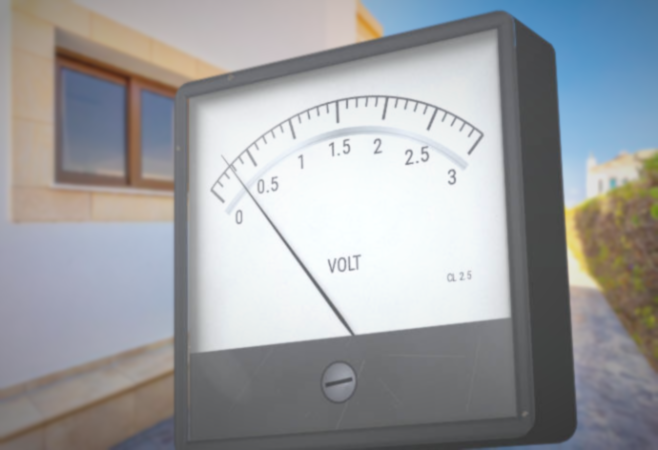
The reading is 0.3 V
